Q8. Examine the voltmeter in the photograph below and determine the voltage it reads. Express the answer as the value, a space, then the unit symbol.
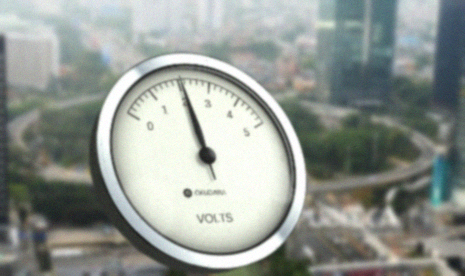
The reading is 2 V
